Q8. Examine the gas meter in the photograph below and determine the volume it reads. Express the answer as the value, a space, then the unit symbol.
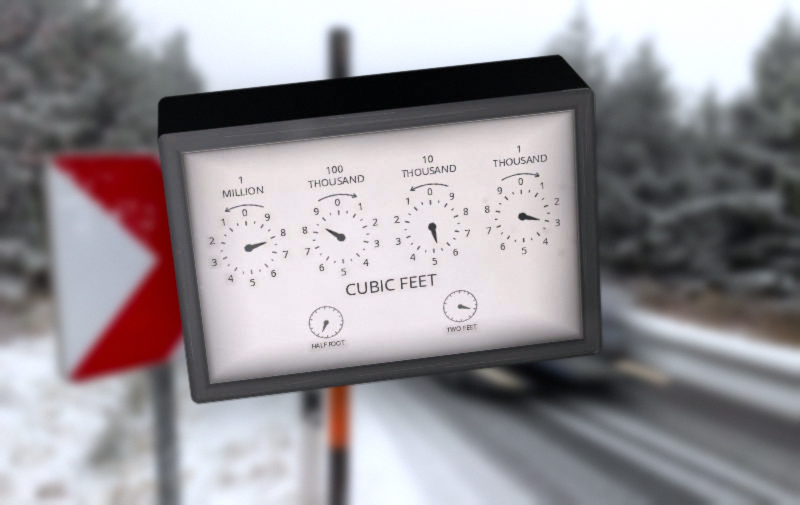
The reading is 785300 ft³
